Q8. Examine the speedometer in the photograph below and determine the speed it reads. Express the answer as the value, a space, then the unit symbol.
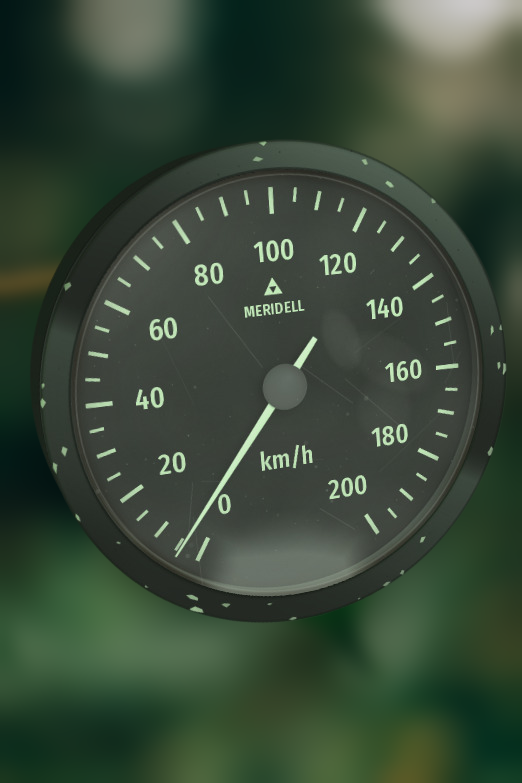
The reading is 5 km/h
